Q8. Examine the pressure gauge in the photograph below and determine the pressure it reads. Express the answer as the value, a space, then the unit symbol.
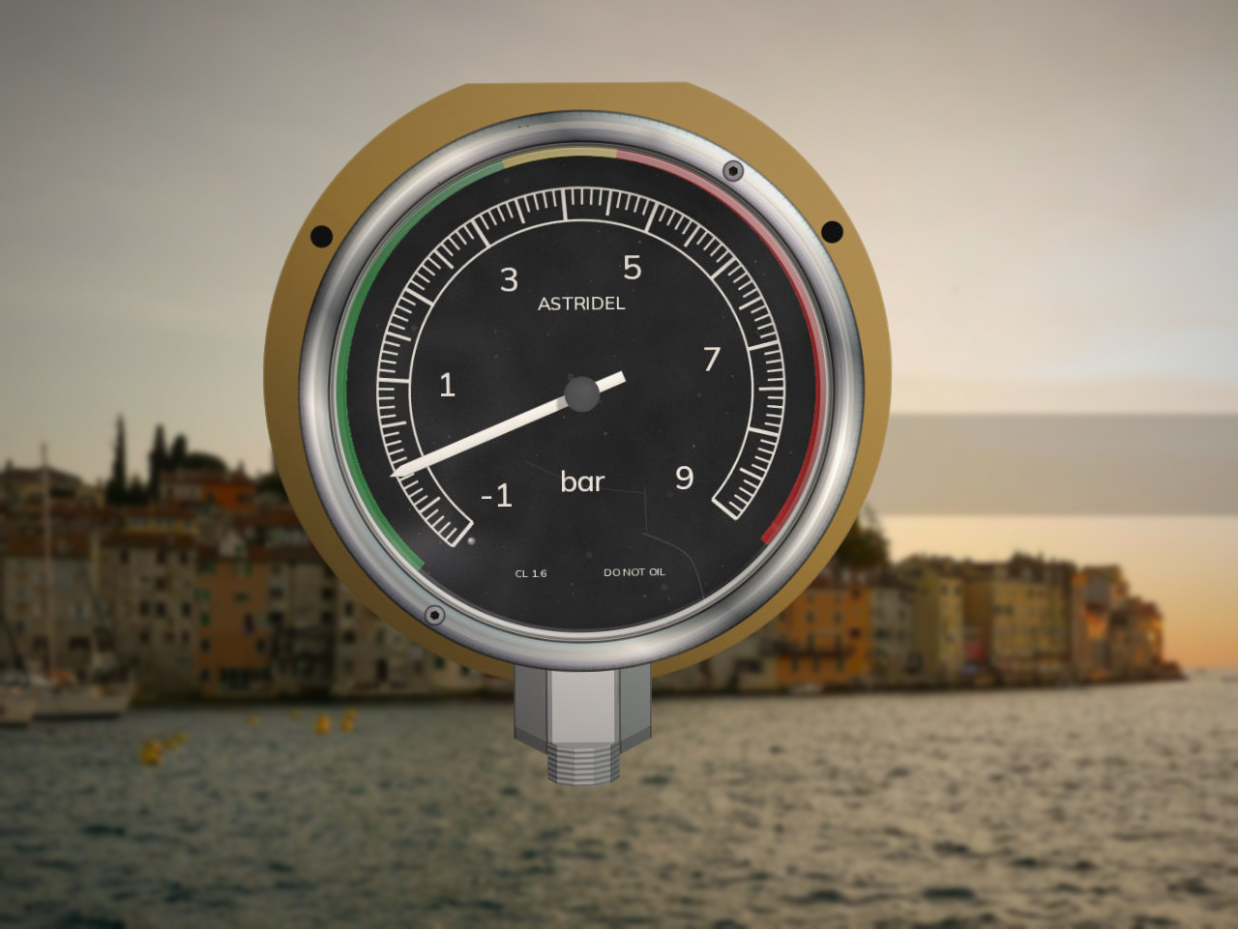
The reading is 0 bar
